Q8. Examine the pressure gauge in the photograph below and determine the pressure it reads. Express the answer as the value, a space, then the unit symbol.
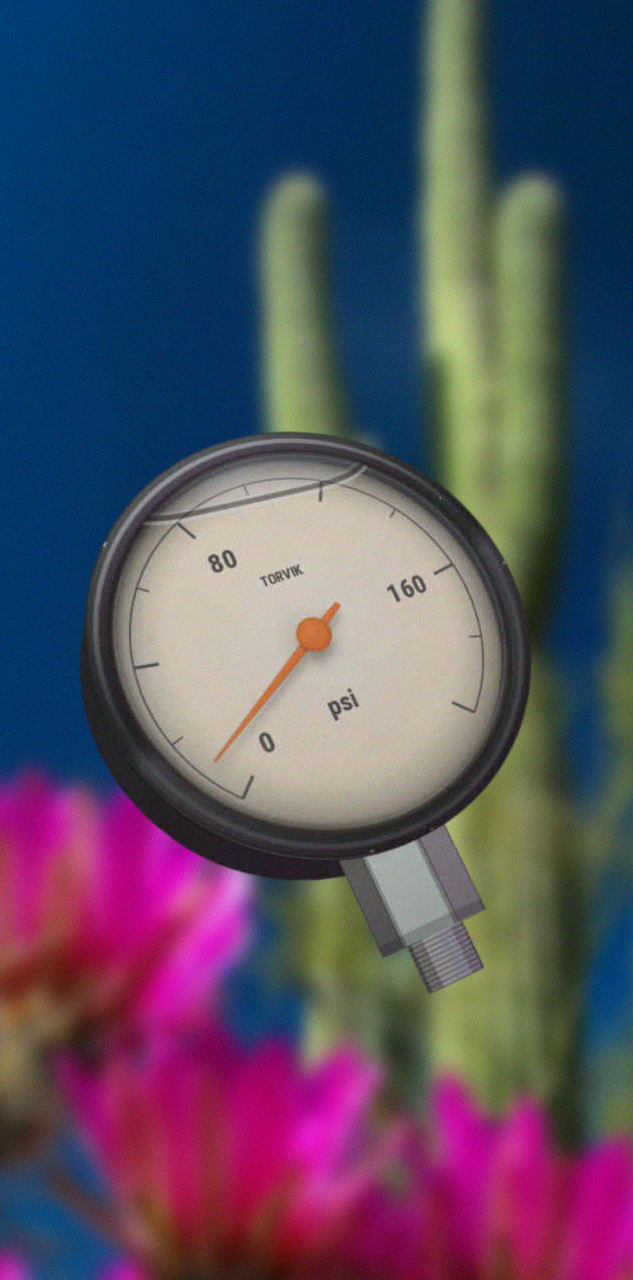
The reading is 10 psi
